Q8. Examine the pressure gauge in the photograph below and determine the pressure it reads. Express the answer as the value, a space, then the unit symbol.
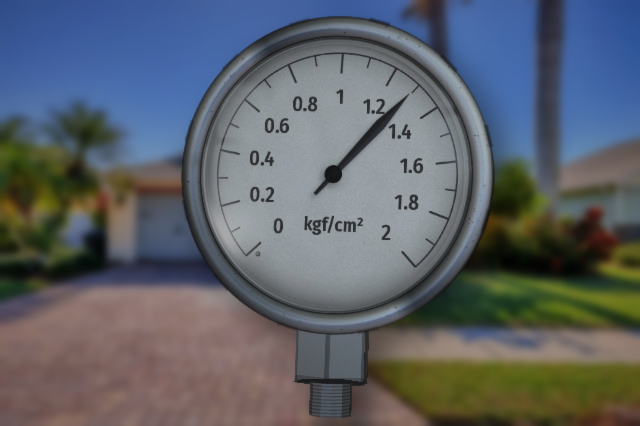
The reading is 1.3 kg/cm²
